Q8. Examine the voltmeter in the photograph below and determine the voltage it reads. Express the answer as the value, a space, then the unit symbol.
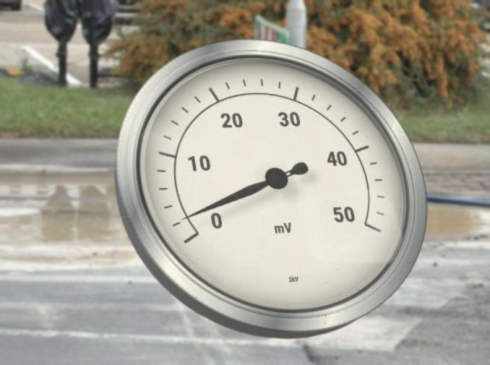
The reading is 2 mV
